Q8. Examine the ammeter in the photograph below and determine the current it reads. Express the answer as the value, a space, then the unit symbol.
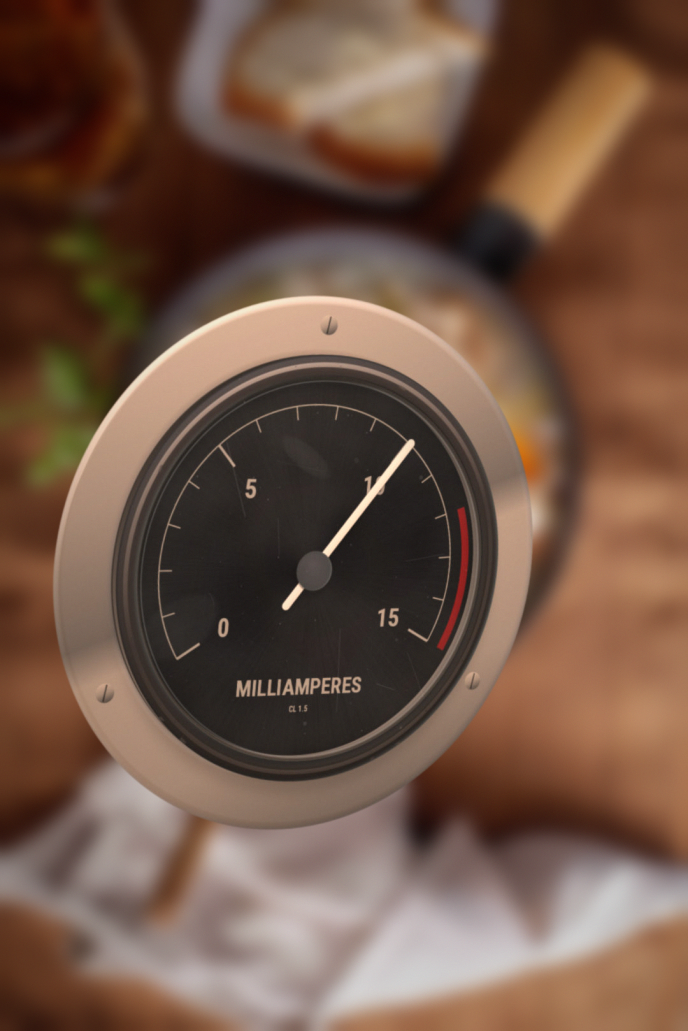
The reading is 10 mA
